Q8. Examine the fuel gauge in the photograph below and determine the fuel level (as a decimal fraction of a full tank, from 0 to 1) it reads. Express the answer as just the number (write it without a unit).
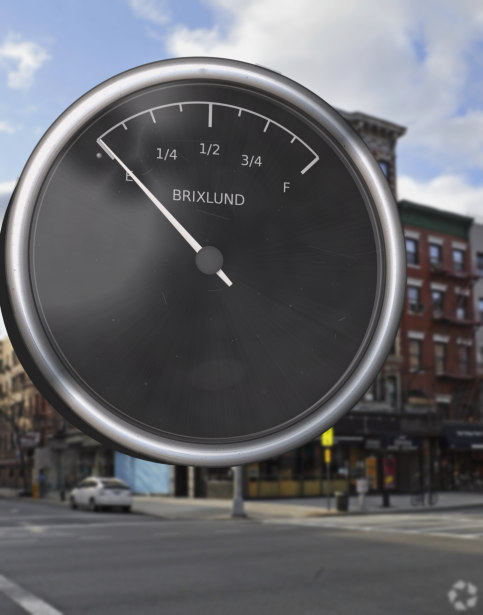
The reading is 0
